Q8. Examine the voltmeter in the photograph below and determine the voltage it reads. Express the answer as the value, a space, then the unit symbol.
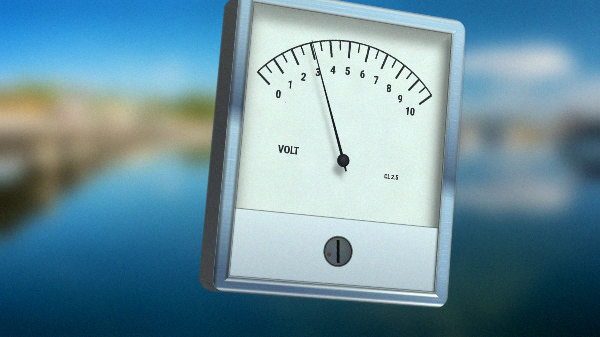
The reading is 3 V
